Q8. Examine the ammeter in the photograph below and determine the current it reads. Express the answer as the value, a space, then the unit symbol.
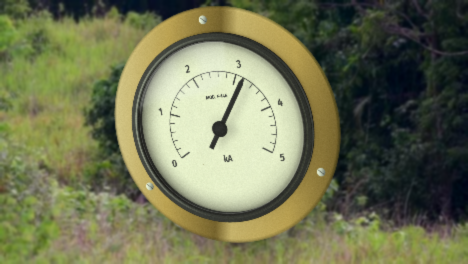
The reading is 3.2 kA
